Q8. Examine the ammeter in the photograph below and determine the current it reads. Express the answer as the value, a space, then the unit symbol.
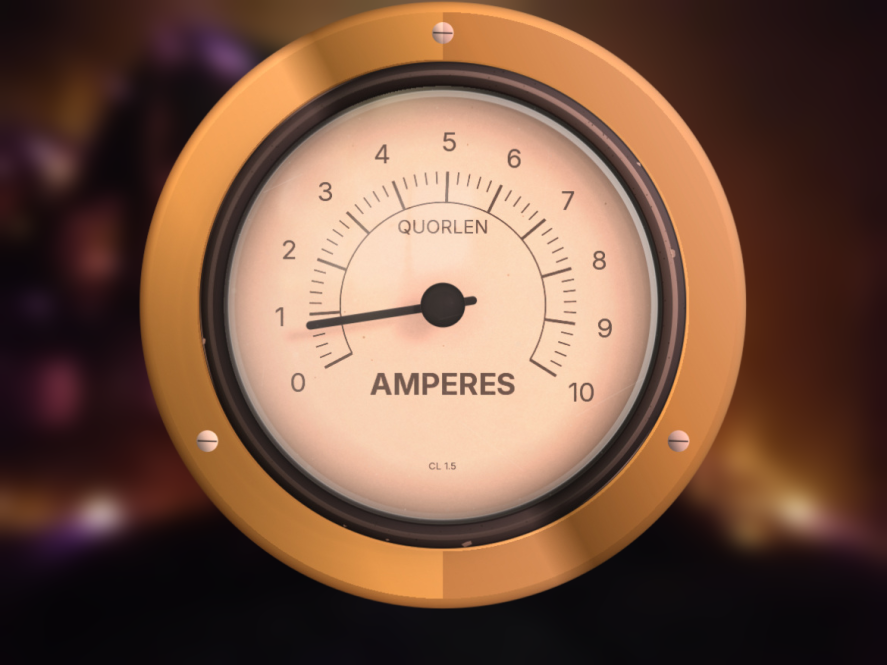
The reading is 0.8 A
